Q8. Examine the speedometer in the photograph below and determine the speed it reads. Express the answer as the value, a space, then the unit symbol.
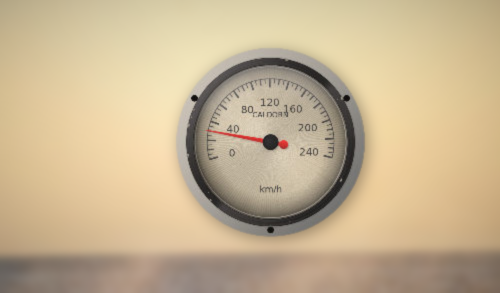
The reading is 30 km/h
